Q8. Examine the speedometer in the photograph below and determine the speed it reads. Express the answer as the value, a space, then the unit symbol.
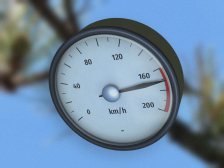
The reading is 170 km/h
